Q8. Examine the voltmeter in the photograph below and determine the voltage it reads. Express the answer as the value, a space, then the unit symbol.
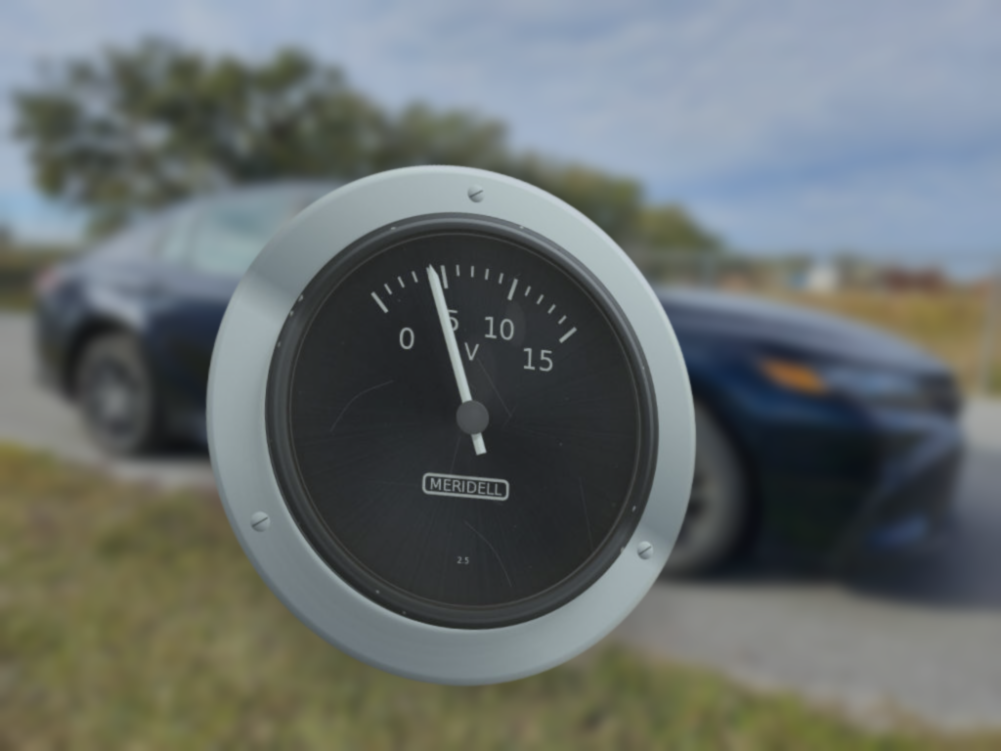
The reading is 4 V
